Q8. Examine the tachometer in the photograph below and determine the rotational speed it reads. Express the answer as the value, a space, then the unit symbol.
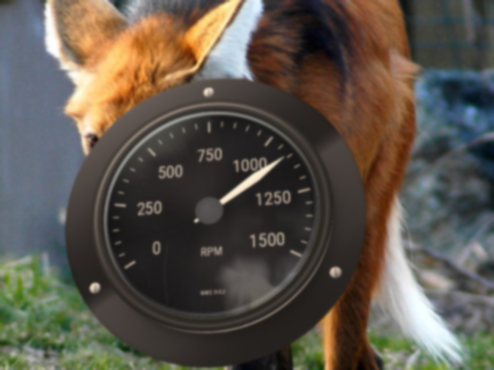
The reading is 1100 rpm
